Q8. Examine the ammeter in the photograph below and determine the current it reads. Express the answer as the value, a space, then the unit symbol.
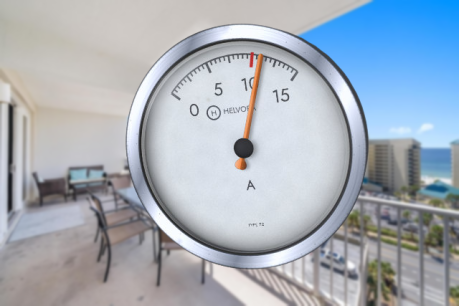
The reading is 11 A
